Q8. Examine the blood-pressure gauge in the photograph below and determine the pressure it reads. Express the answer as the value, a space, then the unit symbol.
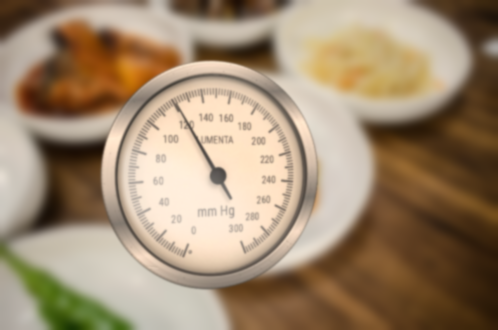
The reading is 120 mmHg
